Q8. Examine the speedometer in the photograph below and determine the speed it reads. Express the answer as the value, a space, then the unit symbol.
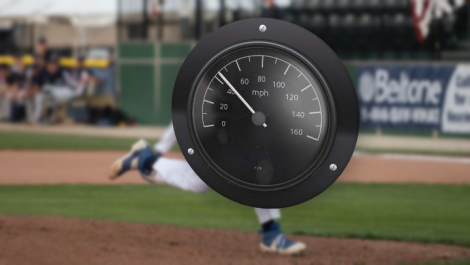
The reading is 45 mph
